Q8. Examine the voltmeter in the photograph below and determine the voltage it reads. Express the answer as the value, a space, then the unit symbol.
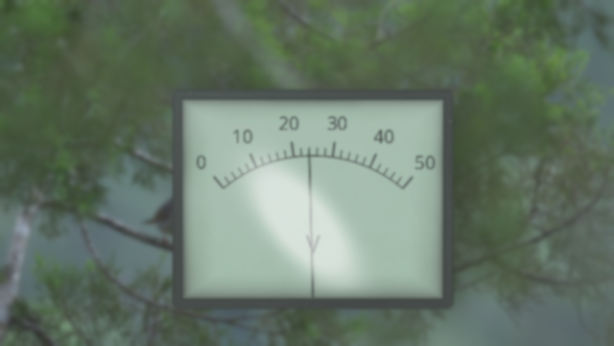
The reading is 24 V
